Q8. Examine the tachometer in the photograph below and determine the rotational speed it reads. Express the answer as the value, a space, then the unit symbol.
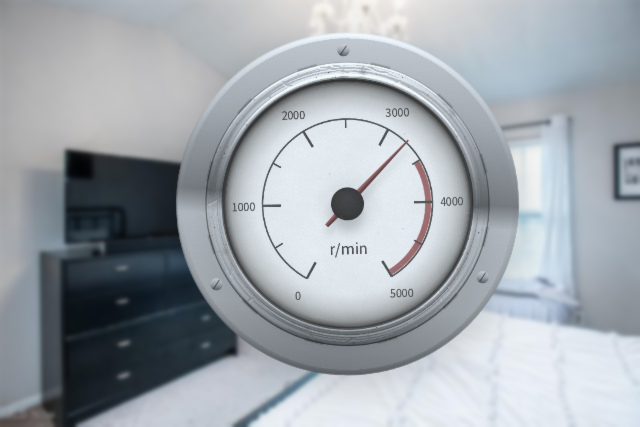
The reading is 3250 rpm
